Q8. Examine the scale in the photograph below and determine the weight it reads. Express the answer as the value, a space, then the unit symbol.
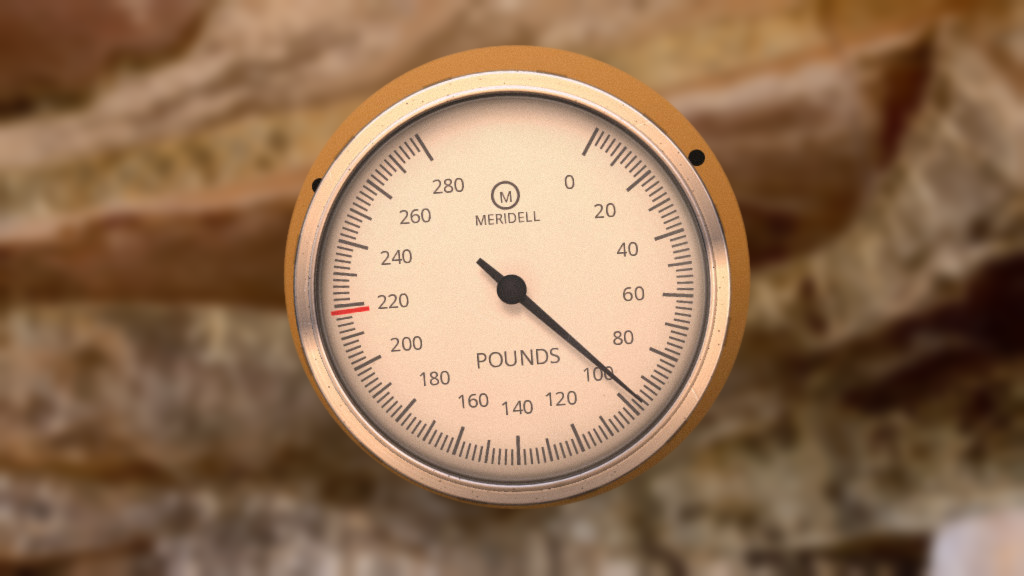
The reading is 96 lb
